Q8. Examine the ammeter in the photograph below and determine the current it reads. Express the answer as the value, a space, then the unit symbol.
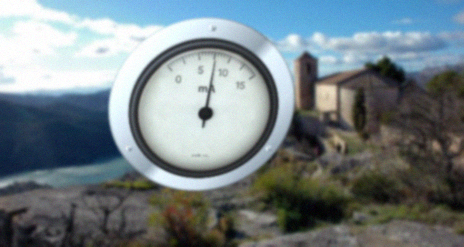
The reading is 7.5 mA
